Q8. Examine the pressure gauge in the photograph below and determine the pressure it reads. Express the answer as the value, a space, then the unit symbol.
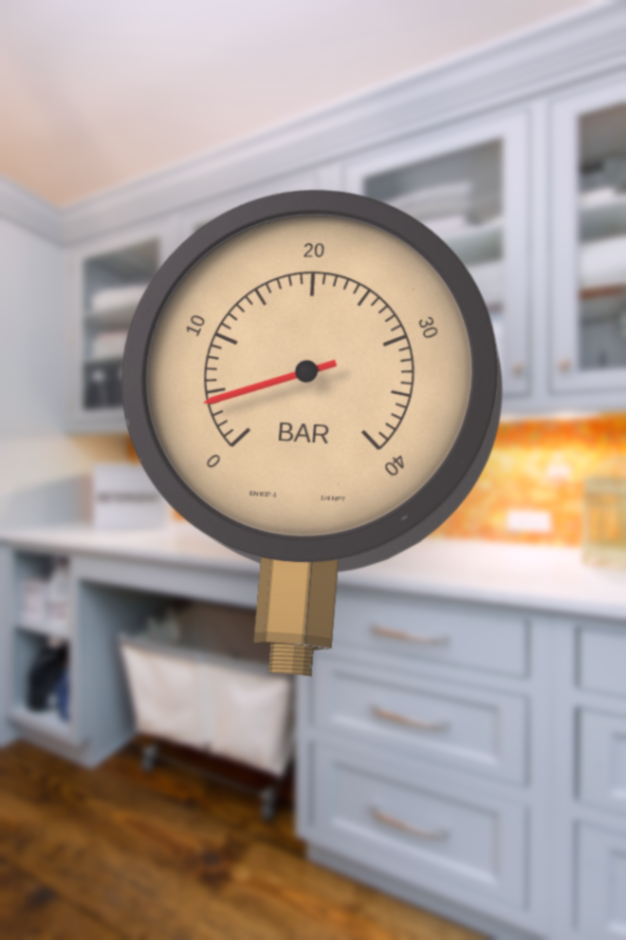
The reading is 4 bar
